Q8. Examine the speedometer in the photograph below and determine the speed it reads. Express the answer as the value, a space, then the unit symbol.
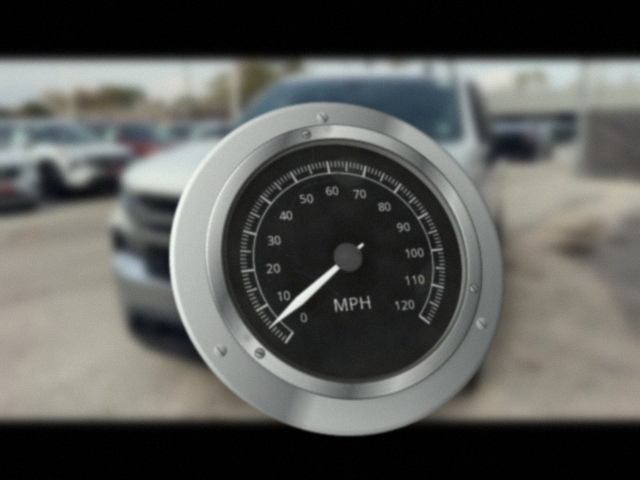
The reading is 5 mph
